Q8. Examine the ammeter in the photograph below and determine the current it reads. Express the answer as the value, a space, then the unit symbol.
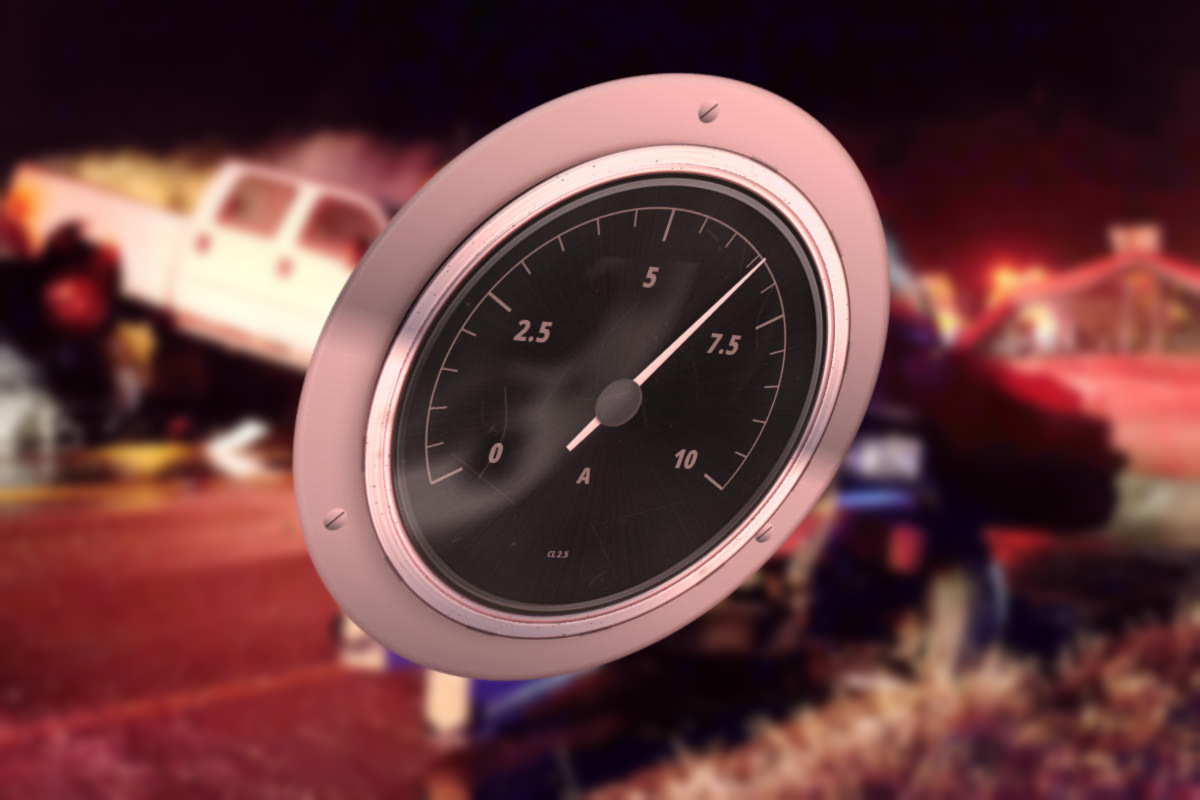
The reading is 6.5 A
